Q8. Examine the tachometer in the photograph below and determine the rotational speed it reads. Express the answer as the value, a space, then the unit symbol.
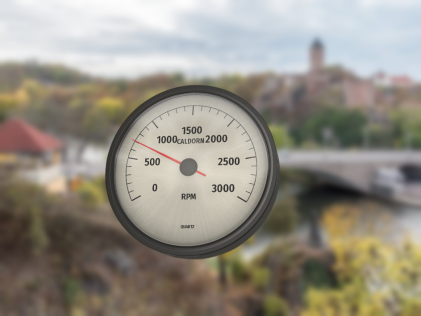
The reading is 700 rpm
